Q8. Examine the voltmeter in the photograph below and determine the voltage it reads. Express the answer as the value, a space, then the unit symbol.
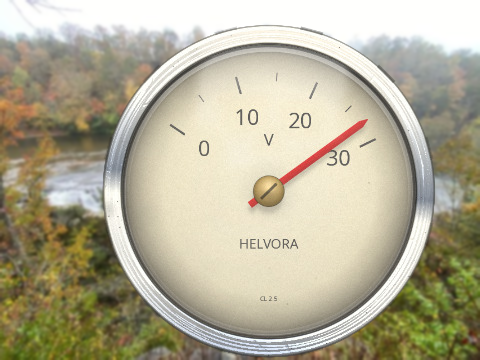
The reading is 27.5 V
